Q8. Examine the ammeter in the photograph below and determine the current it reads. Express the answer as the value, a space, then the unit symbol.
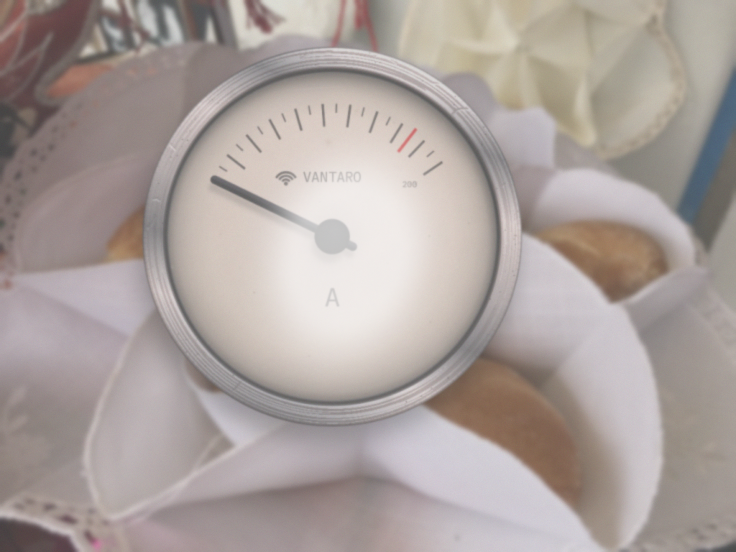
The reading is 0 A
